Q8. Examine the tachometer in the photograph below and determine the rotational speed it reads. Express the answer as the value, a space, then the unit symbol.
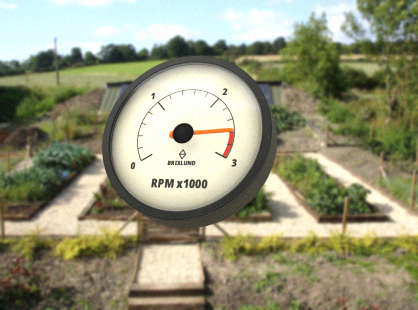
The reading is 2600 rpm
